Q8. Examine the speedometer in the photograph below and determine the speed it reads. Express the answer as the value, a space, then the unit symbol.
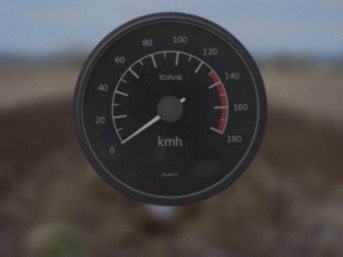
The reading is 0 km/h
